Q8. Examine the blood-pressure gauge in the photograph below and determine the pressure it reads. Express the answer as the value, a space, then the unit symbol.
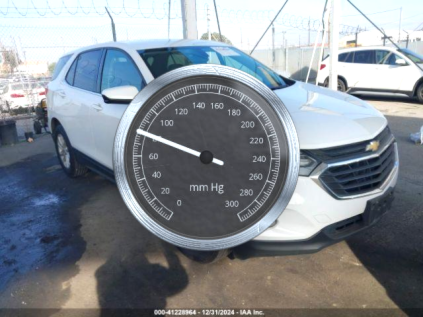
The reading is 80 mmHg
